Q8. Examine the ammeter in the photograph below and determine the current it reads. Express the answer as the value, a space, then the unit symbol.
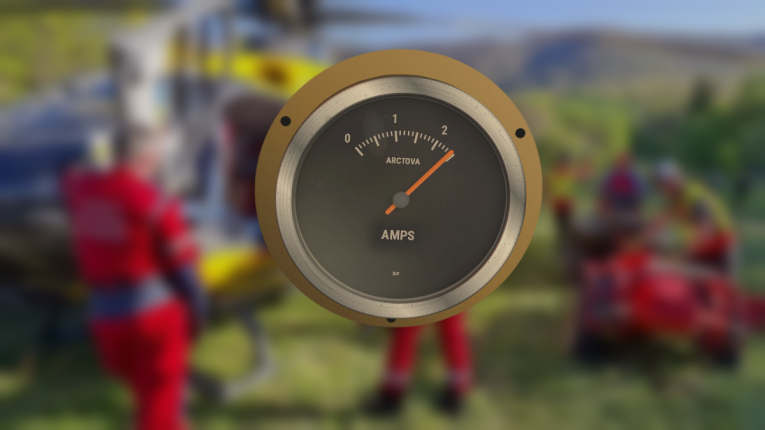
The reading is 2.4 A
